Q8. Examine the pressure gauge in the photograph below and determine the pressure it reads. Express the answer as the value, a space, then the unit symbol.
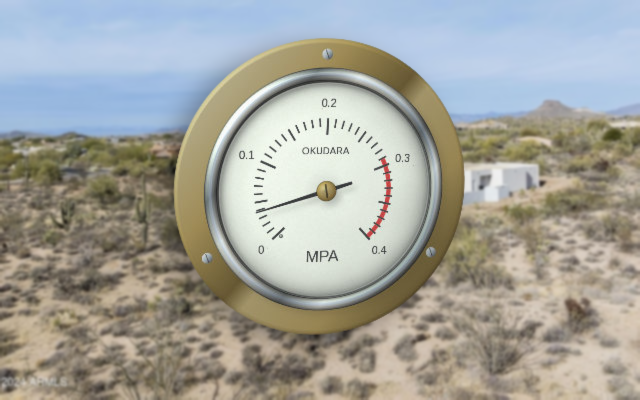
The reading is 0.04 MPa
